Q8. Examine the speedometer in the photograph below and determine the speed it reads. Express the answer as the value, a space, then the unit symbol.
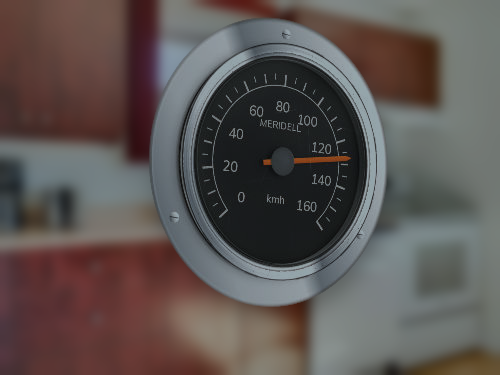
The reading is 127.5 km/h
